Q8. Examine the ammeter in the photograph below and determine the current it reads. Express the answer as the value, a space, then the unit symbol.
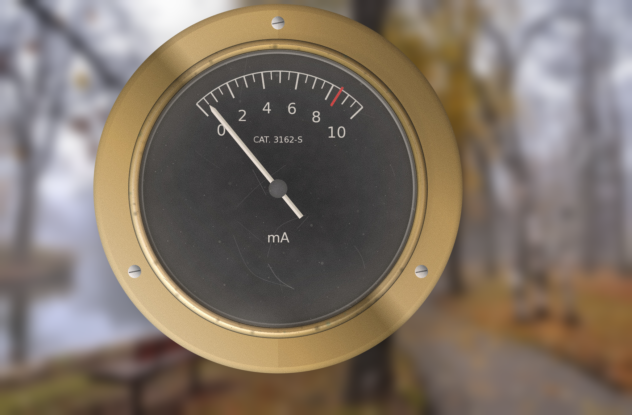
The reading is 0.5 mA
